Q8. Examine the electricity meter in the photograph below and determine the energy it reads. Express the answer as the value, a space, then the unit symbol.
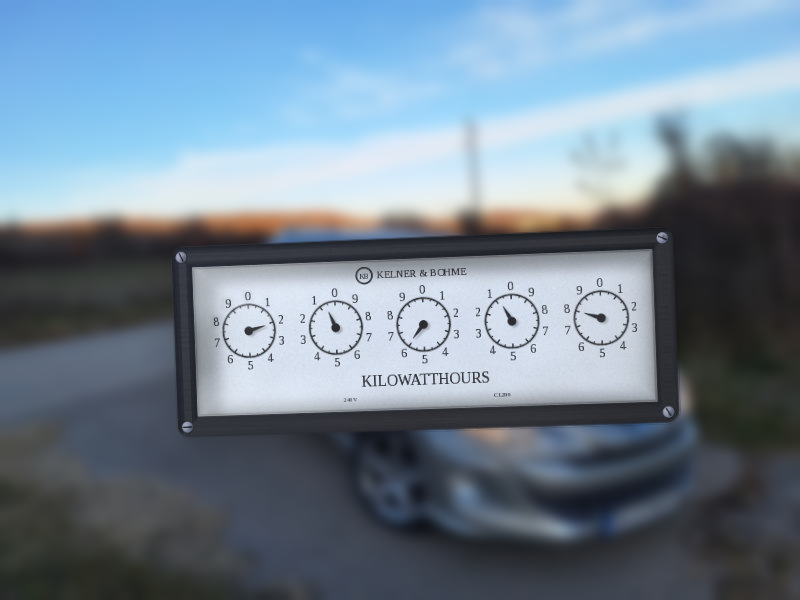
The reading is 20608 kWh
